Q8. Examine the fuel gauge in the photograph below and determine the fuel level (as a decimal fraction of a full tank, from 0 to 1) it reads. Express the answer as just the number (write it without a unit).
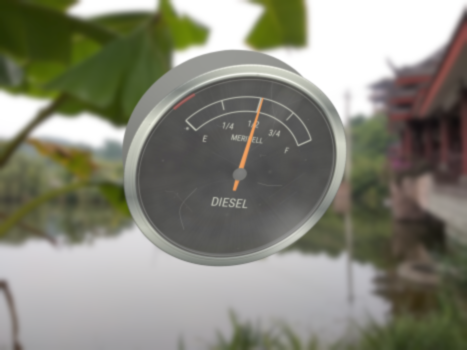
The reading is 0.5
